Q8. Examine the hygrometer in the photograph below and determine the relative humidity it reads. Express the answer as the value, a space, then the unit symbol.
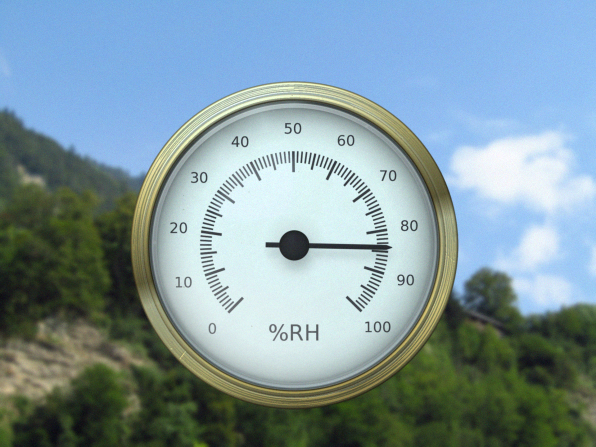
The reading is 84 %
